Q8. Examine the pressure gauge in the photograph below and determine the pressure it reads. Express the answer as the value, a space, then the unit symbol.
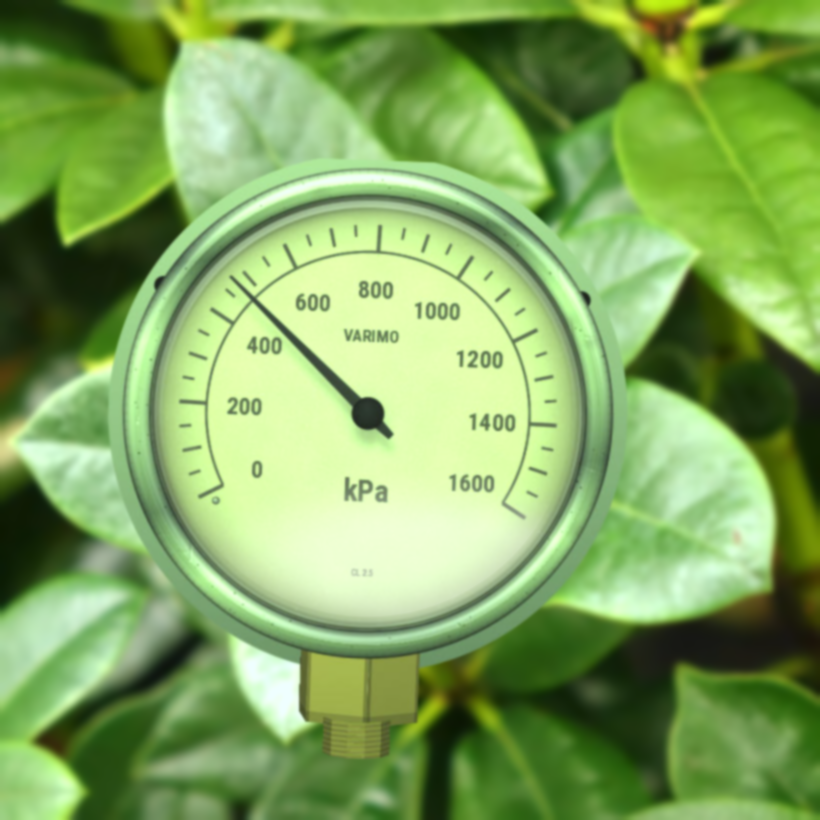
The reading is 475 kPa
